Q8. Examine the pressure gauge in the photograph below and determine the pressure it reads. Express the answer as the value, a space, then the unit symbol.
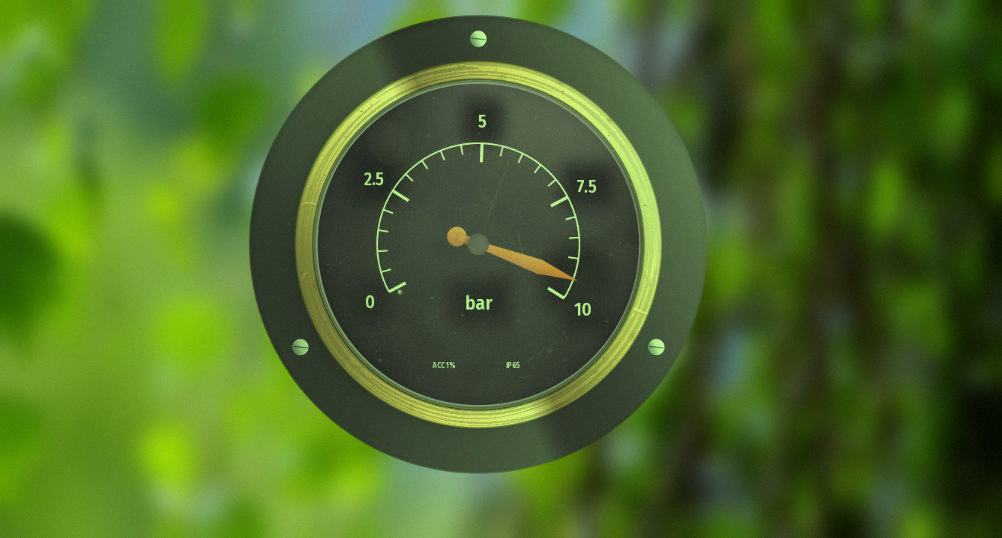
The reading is 9.5 bar
